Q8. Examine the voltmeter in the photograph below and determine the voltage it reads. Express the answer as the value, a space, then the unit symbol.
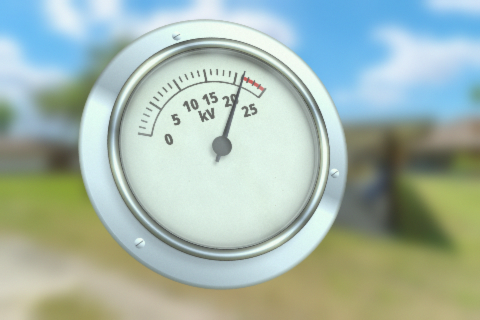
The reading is 21 kV
